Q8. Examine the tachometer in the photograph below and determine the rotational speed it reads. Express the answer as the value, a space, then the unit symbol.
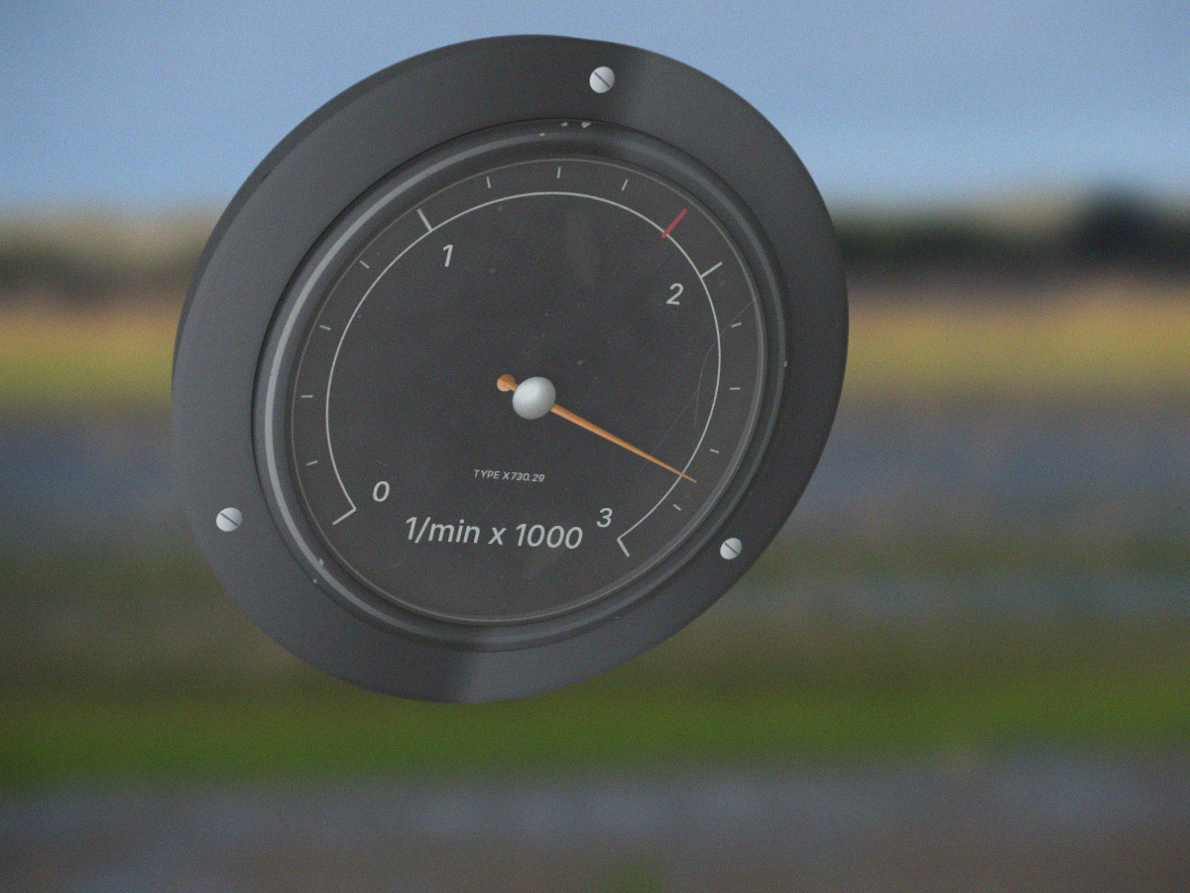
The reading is 2700 rpm
